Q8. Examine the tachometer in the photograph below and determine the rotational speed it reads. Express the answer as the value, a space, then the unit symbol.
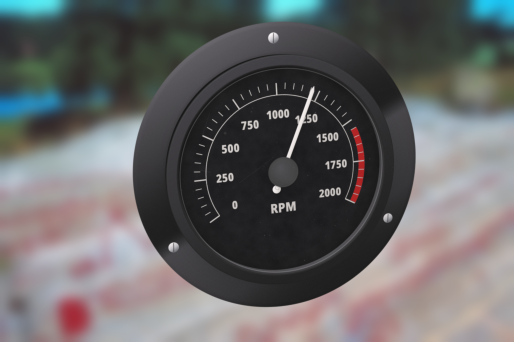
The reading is 1200 rpm
